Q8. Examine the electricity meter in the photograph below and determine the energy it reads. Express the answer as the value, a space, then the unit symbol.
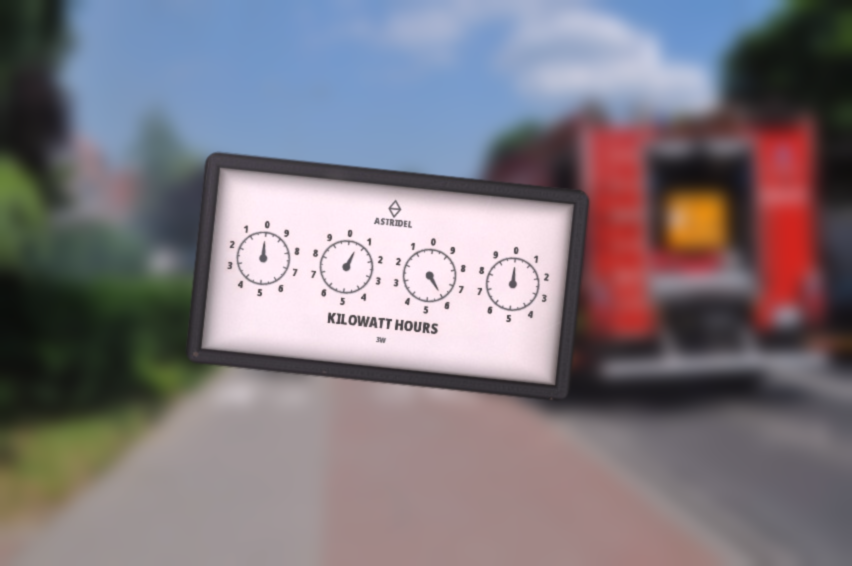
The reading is 60 kWh
